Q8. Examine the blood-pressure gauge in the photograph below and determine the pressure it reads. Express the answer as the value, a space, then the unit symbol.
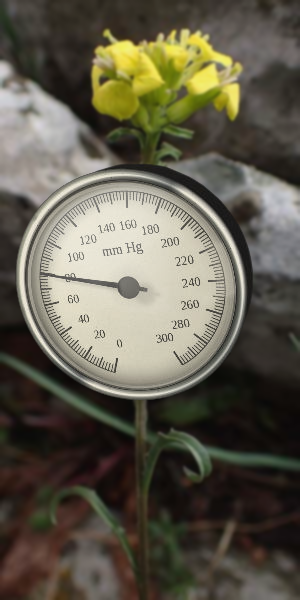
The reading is 80 mmHg
